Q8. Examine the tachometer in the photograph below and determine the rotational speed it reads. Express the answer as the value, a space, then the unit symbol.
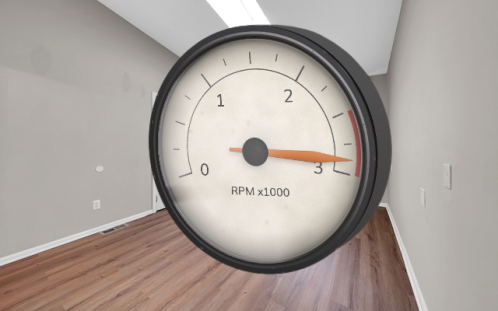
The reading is 2875 rpm
